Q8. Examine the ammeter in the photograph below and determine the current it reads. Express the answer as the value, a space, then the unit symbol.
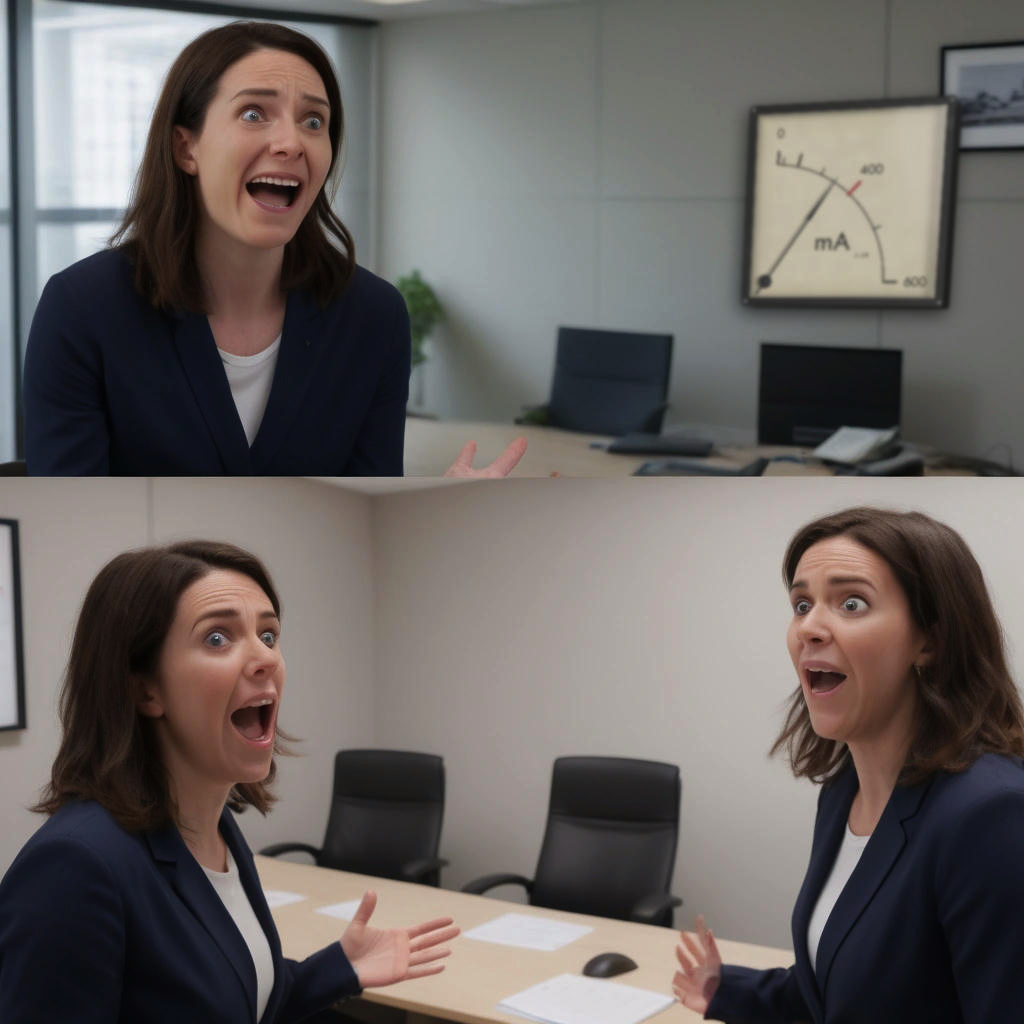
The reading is 350 mA
